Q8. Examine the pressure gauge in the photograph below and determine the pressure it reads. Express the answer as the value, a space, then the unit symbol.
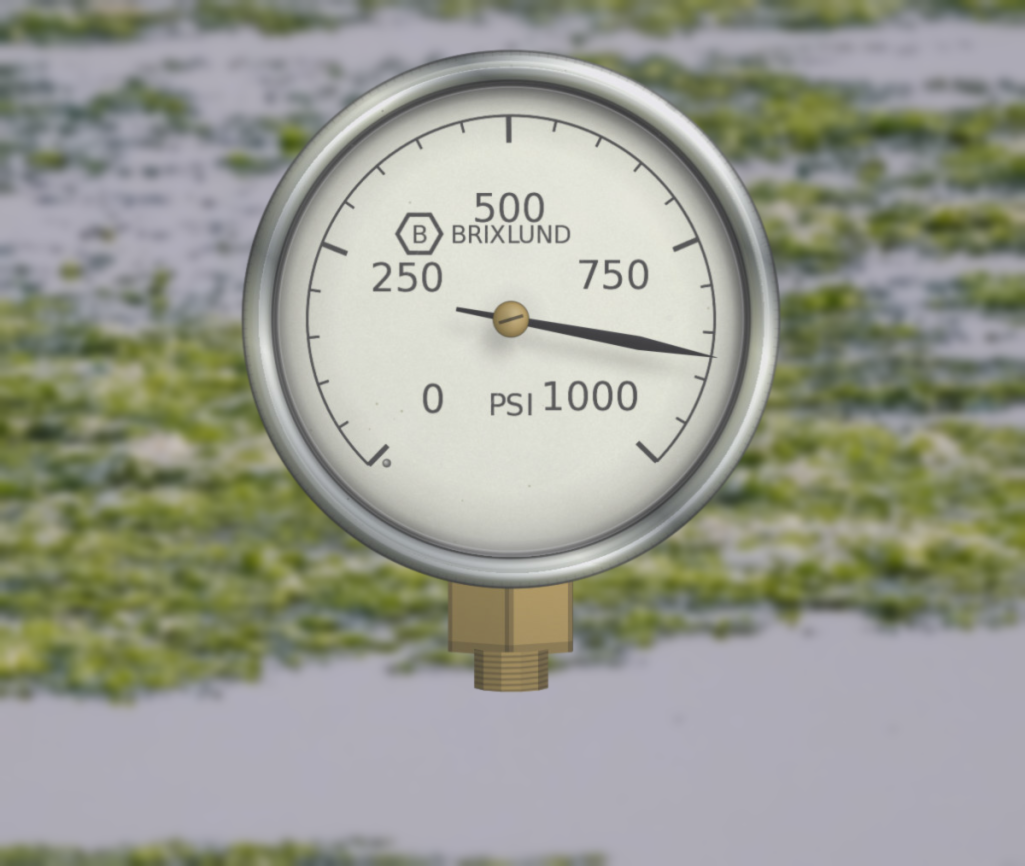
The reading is 875 psi
